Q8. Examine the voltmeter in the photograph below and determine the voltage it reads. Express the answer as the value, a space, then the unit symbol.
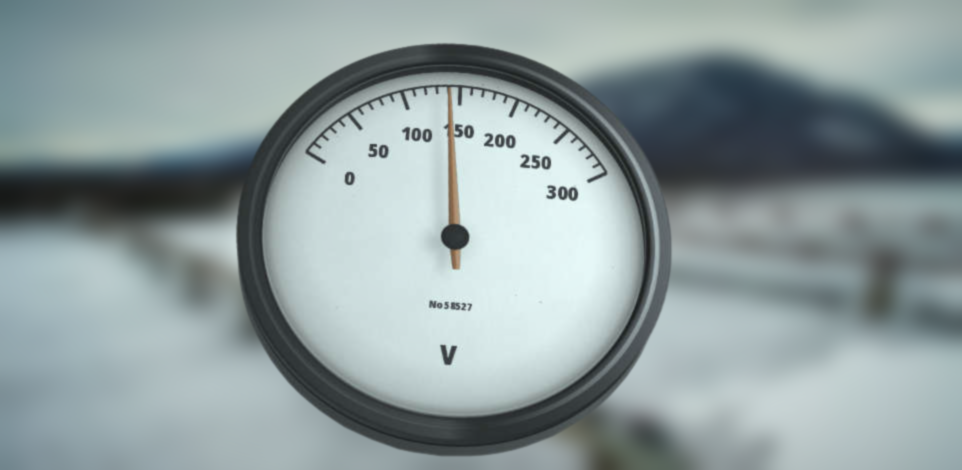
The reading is 140 V
